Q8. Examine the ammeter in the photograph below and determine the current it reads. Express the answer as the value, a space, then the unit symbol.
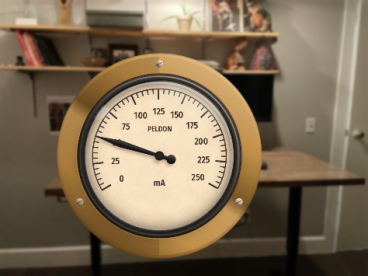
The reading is 50 mA
